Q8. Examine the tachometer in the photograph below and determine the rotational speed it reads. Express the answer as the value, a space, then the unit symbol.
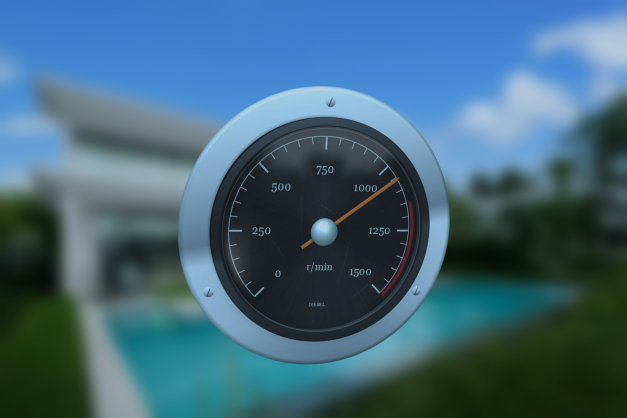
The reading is 1050 rpm
